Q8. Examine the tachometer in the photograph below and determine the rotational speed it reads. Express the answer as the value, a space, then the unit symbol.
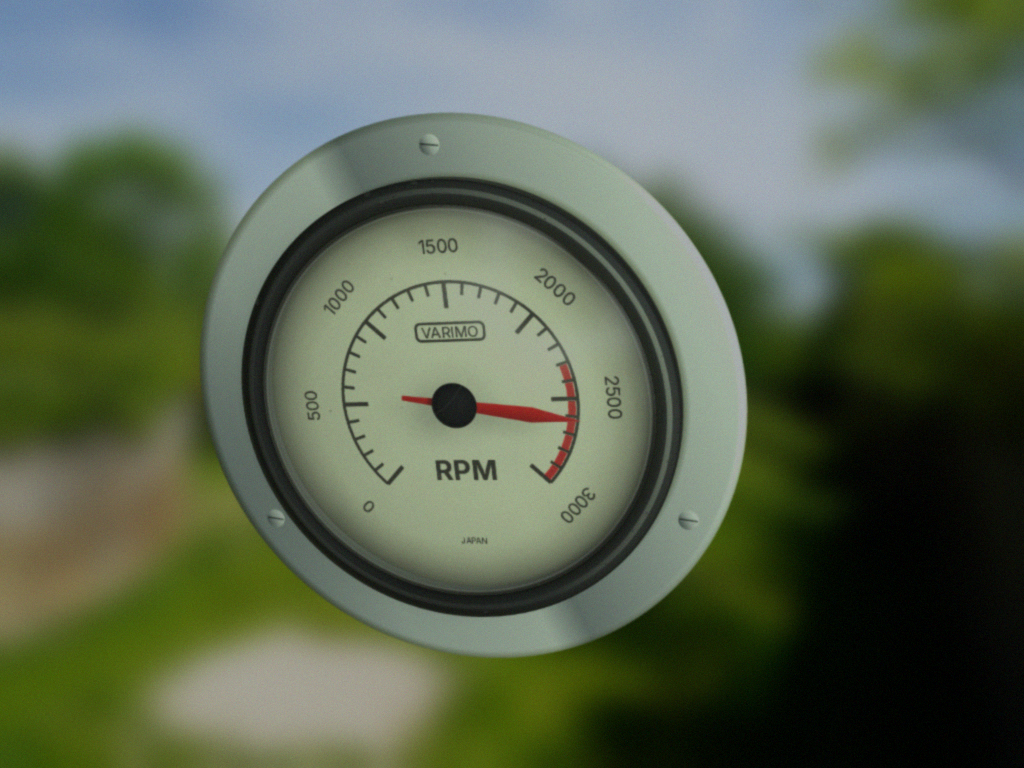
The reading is 2600 rpm
